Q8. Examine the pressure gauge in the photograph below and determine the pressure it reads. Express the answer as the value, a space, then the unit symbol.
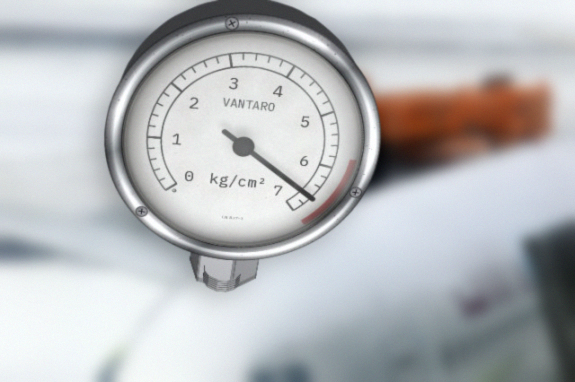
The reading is 6.6 kg/cm²
